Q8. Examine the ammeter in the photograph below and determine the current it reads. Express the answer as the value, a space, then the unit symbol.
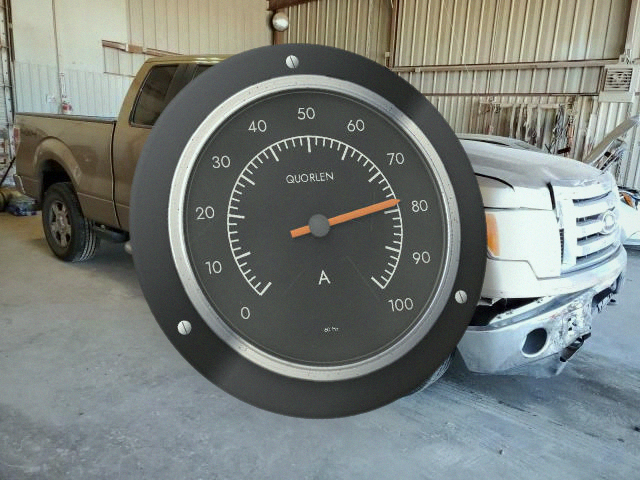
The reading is 78 A
